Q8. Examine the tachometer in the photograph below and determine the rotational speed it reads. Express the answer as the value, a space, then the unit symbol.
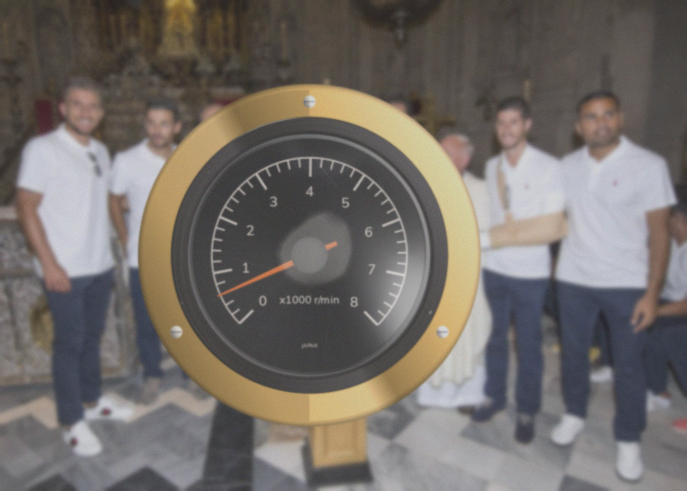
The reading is 600 rpm
